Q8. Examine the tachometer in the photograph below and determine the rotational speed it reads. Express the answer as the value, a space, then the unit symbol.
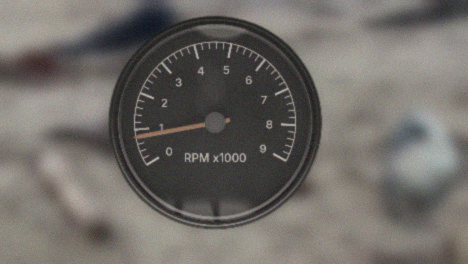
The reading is 800 rpm
